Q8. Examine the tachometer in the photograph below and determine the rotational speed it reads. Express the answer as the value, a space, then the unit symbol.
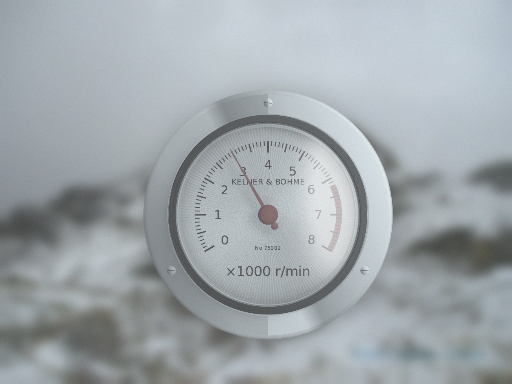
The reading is 3000 rpm
